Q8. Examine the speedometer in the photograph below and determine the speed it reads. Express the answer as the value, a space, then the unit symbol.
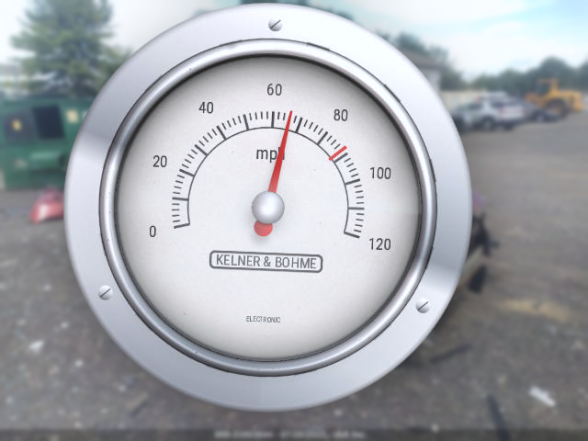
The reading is 66 mph
